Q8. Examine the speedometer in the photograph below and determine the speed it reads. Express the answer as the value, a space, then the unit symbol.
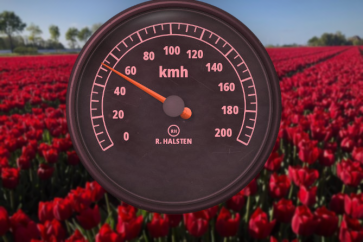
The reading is 52.5 km/h
